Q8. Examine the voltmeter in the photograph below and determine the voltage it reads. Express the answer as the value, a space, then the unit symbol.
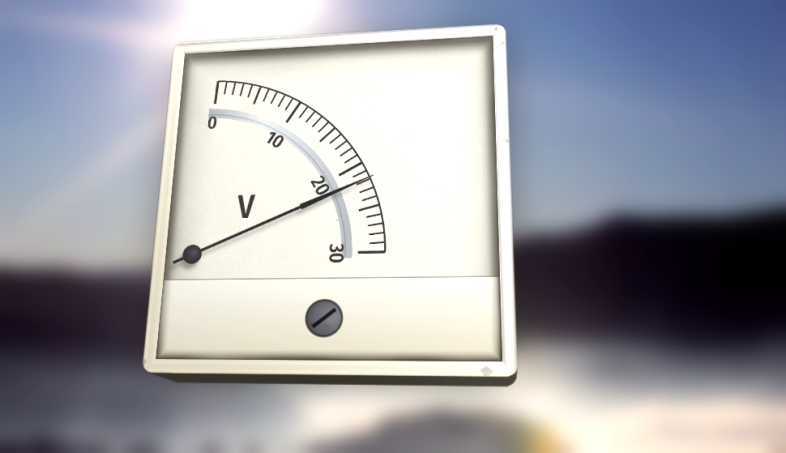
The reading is 22 V
